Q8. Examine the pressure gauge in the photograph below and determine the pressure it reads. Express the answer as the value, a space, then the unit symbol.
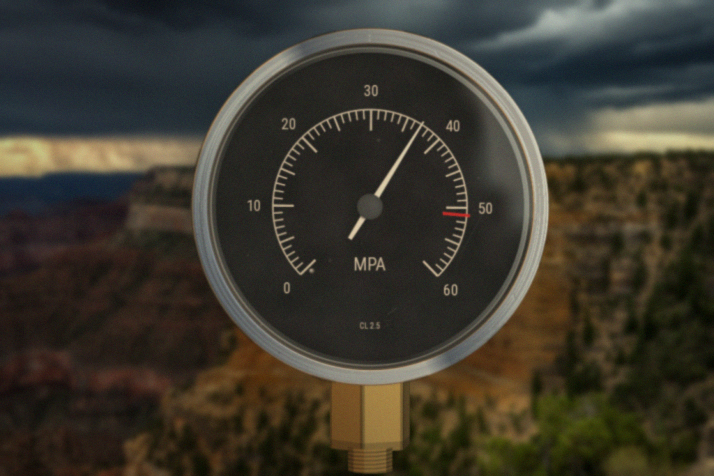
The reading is 37 MPa
